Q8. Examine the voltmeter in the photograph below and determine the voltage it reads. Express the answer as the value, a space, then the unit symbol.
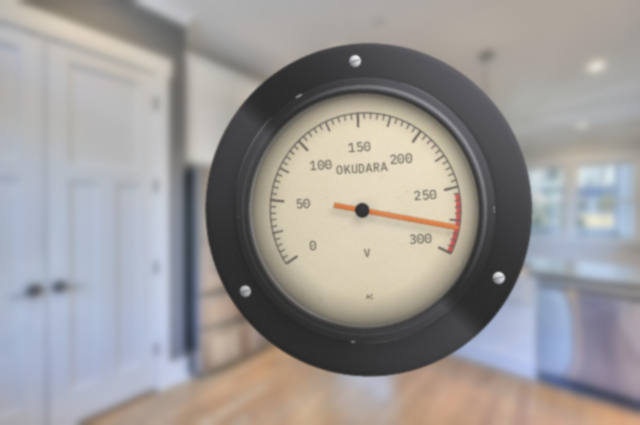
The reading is 280 V
